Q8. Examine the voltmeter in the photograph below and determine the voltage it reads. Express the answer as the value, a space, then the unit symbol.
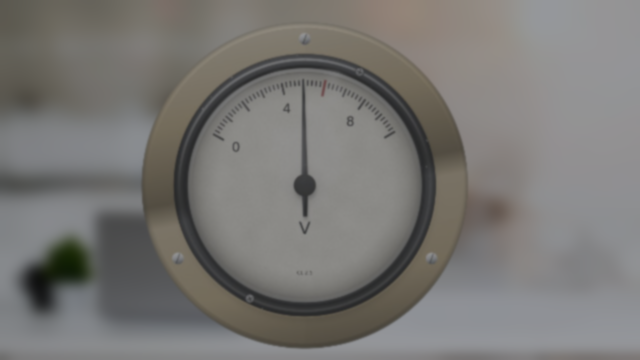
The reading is 5 V
